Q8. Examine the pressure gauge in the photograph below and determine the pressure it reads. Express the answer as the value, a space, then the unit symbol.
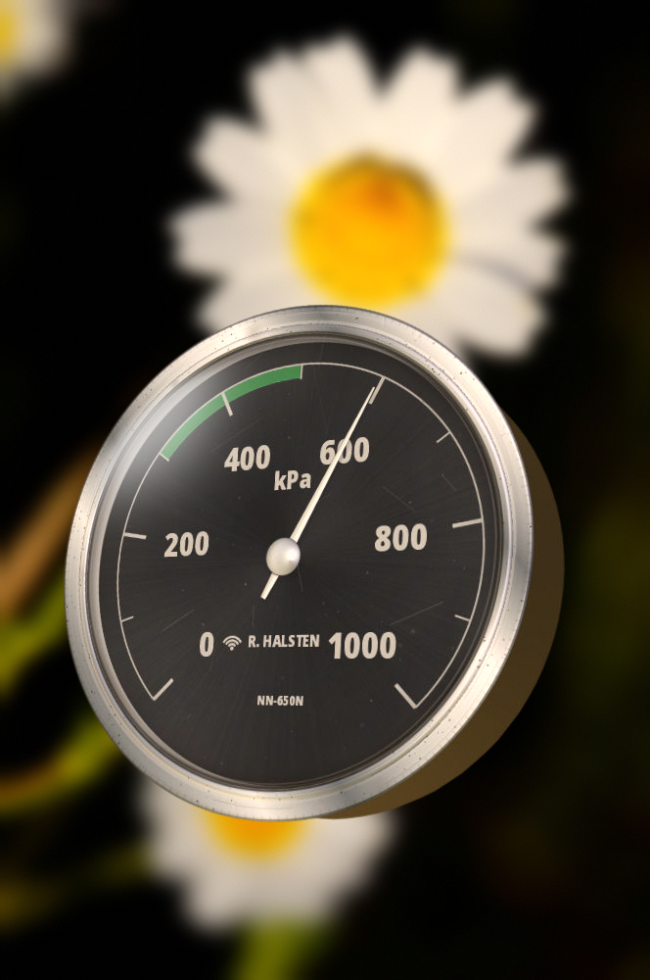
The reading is 600 kPa
